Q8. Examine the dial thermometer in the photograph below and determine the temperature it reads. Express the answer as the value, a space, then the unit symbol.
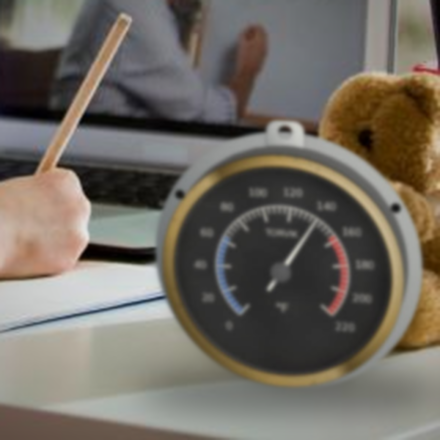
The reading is 140 °F
